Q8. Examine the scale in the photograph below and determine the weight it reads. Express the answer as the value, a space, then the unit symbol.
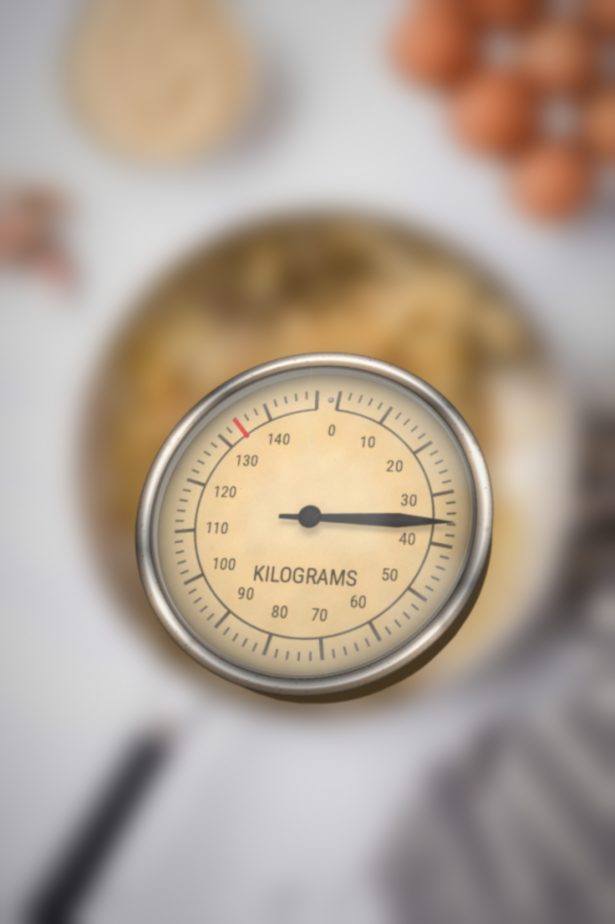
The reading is 36 kg
